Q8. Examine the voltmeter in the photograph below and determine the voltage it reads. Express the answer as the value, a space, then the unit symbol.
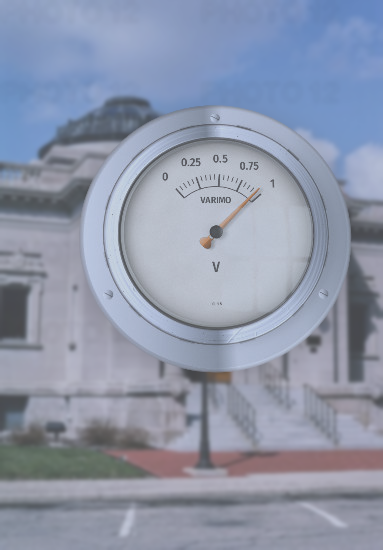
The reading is 0.95 V
